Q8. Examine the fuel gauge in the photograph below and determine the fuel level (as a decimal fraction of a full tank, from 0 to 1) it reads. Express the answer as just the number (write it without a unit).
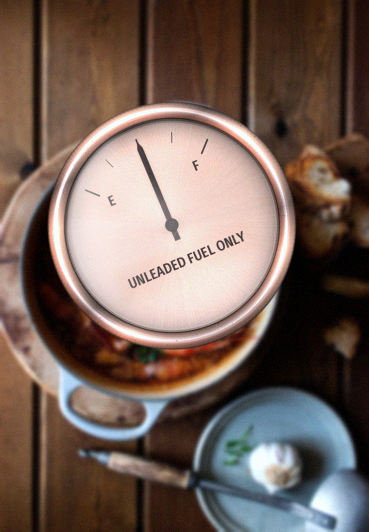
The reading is 0.5
